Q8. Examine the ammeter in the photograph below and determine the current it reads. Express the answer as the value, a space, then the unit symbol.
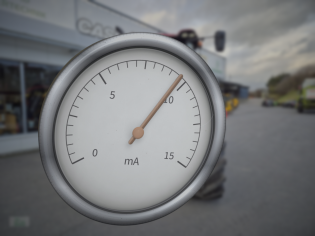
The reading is 9.5 mA
